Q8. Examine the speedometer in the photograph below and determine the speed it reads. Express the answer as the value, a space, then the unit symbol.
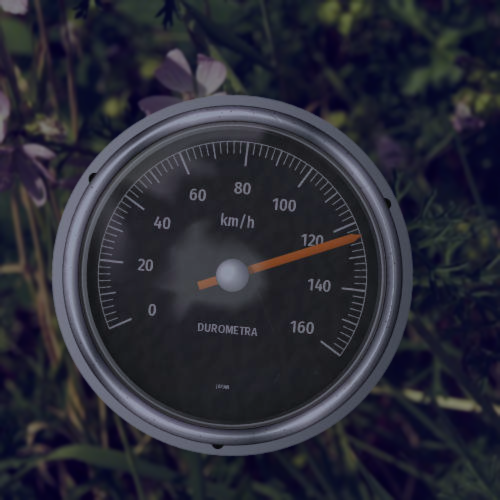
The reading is 124 km/h
